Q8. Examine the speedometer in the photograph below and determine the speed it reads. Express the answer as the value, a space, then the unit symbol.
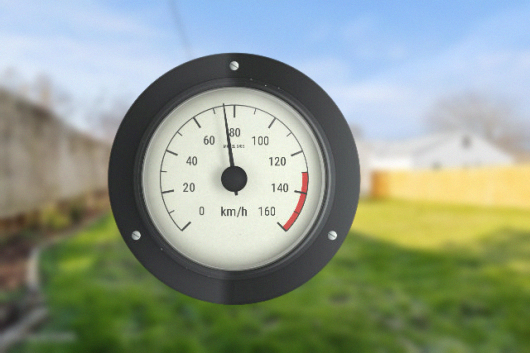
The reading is 75 km/h
